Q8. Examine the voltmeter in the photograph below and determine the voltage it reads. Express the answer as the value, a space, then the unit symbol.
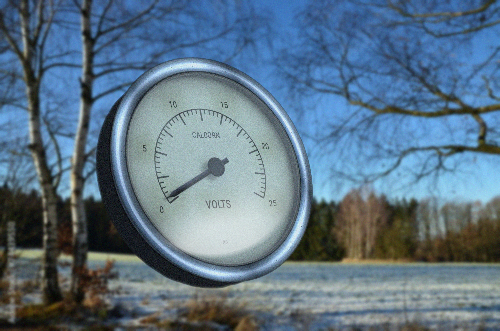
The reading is 0.5 V
